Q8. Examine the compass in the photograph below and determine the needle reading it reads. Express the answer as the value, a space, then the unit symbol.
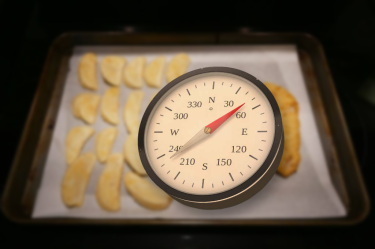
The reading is 50 °
